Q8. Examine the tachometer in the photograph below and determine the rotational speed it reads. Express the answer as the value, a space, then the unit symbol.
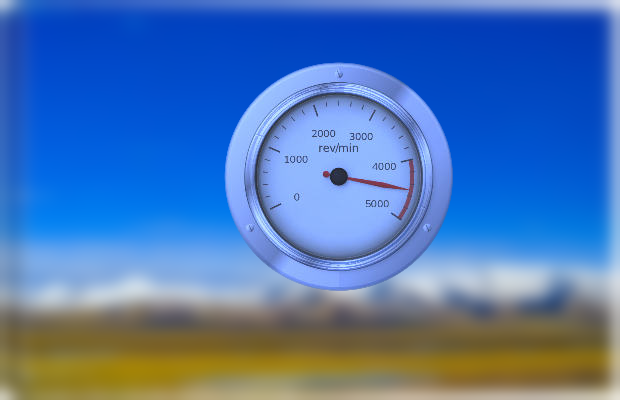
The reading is 4500 rpm
